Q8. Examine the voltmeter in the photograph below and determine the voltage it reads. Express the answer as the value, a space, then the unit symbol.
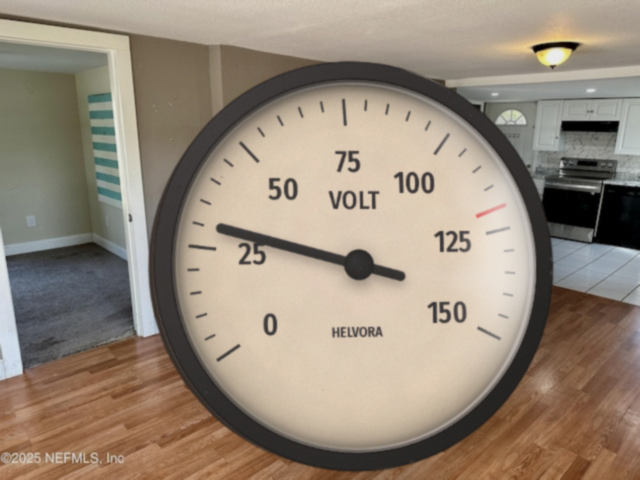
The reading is 30 V
